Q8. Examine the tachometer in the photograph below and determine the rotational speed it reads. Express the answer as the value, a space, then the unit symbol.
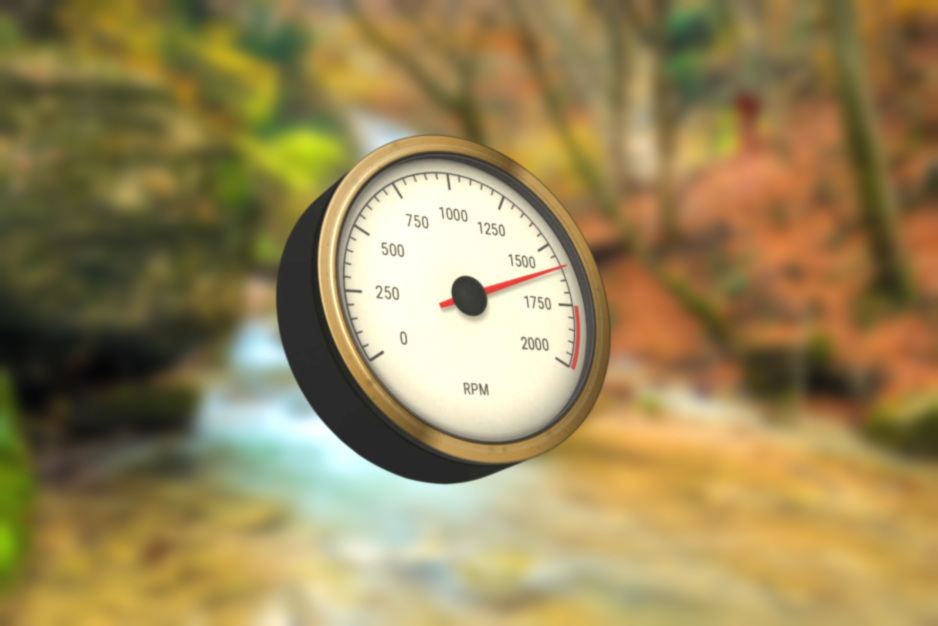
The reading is 1600 rpm
